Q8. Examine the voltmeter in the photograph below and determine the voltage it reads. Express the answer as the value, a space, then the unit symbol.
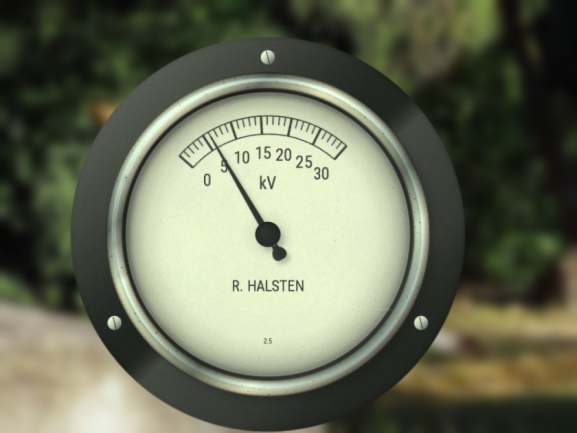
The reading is 6 kV
